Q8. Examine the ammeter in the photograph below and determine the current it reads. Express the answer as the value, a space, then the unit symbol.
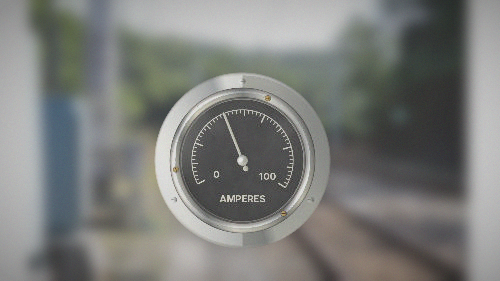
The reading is 40 A
